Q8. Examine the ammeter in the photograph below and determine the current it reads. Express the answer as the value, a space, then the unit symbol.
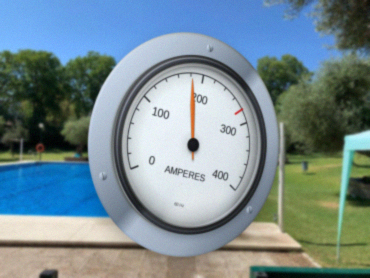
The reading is 180 A
